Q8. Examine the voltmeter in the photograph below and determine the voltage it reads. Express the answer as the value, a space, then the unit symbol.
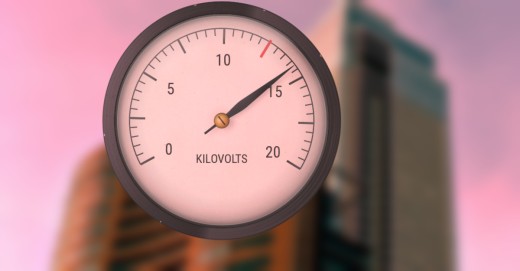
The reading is 14.25 kV
